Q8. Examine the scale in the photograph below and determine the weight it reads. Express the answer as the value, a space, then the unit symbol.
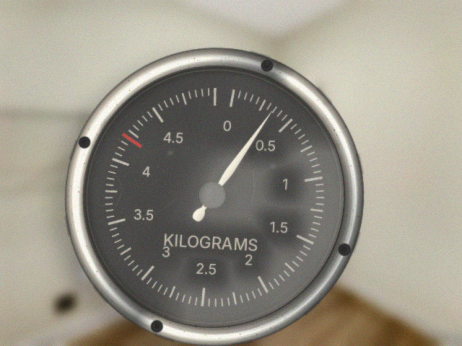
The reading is 0.35 kg
